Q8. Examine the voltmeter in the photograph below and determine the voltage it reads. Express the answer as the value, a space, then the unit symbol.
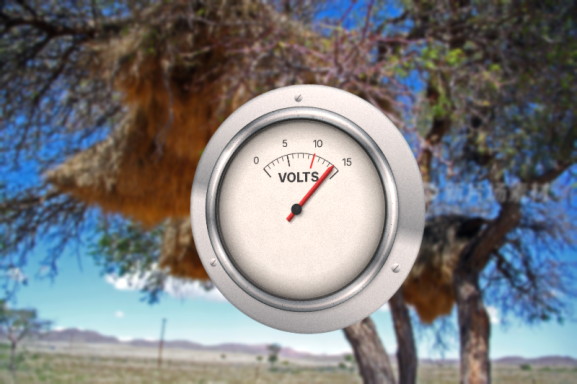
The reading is 14 V
